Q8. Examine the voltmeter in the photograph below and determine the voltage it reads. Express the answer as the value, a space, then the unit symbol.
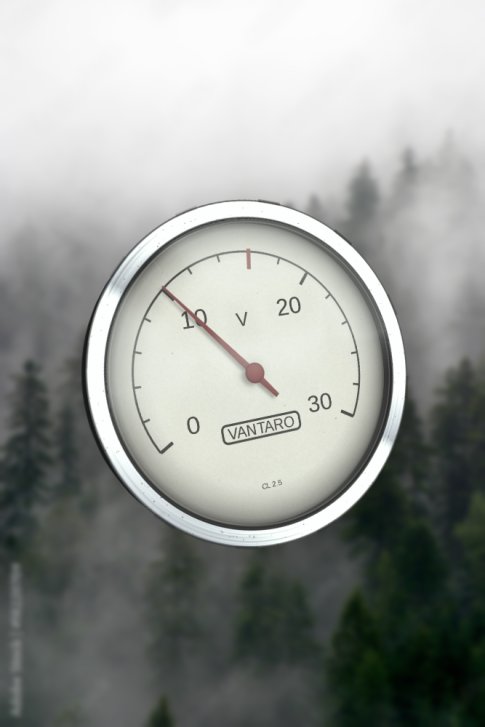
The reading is 10 V
